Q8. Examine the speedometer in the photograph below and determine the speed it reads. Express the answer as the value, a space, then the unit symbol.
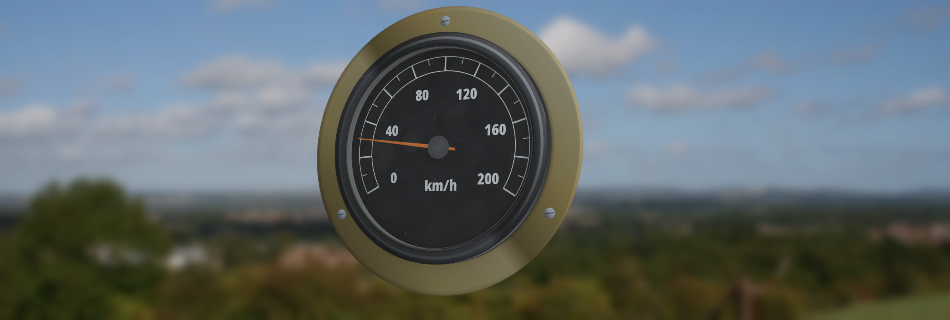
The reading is 30 km/h
